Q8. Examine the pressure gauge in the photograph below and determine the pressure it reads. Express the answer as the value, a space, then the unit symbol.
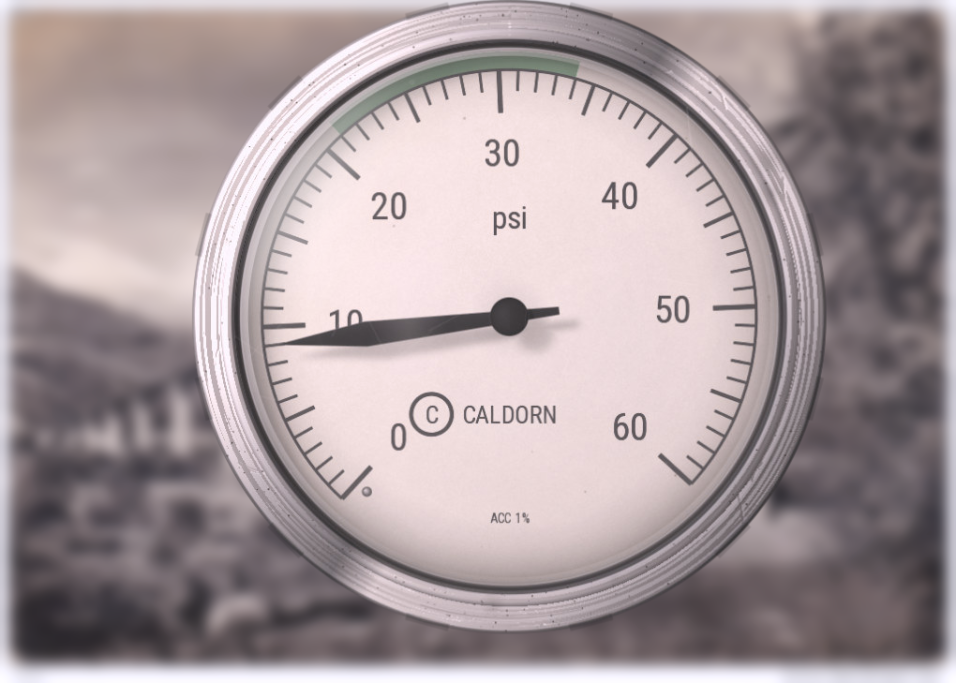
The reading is 9 psi
